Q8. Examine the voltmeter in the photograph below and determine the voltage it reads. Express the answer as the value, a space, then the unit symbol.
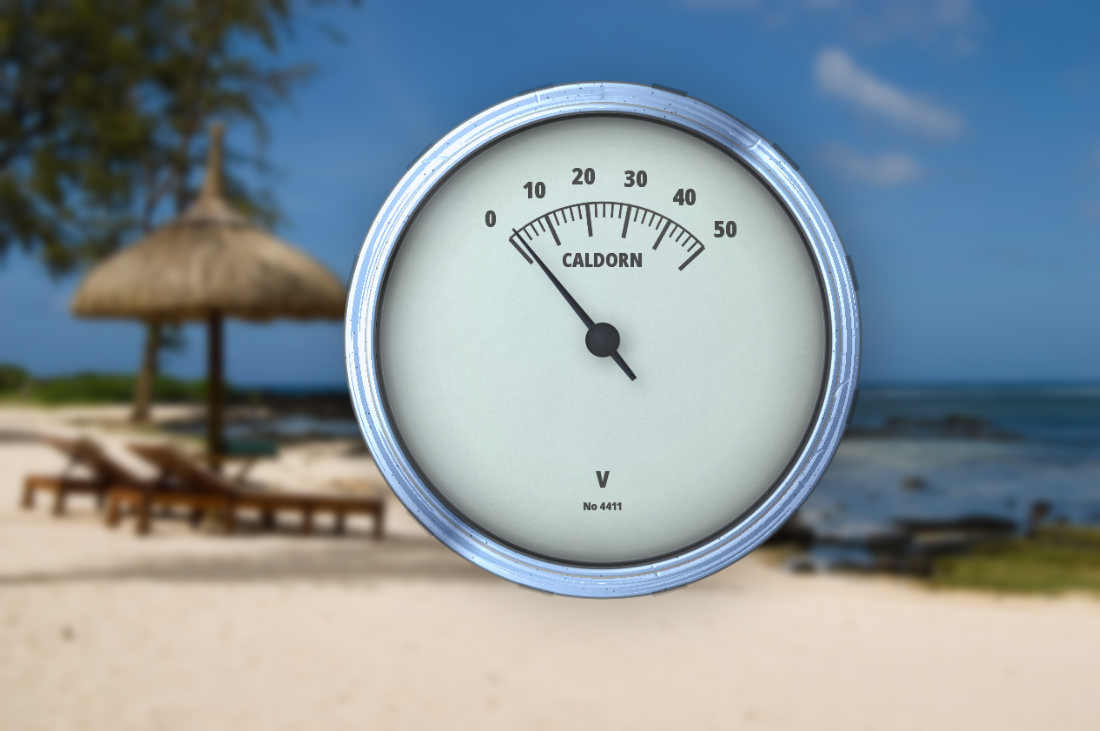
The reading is 2 V
